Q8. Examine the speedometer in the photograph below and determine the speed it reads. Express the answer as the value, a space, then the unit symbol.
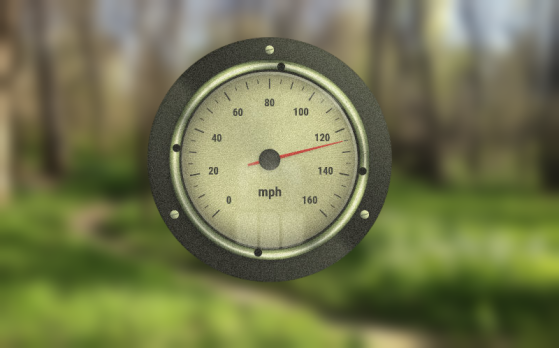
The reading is 125 mph
